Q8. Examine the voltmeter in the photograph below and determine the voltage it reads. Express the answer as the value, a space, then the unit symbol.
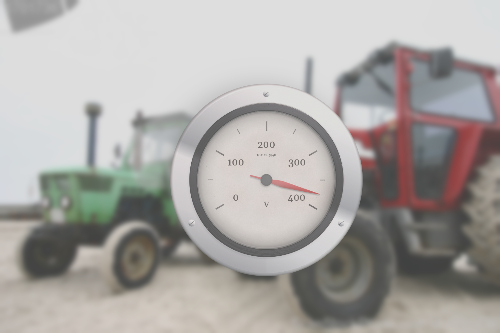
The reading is 375 V
